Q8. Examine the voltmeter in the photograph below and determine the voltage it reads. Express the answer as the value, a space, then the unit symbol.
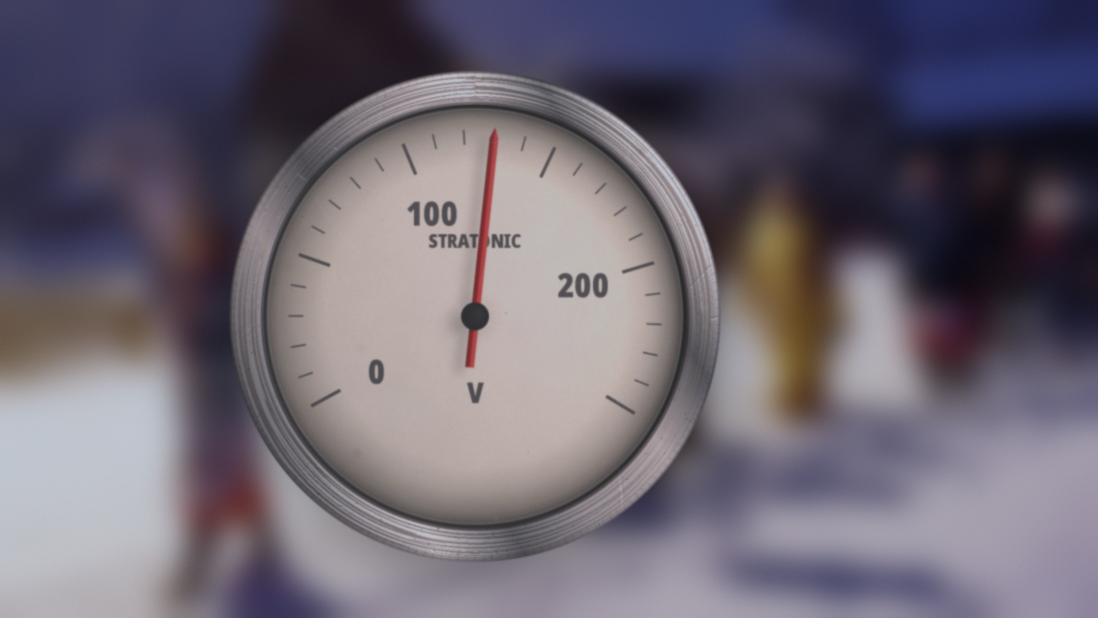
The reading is 130 V
